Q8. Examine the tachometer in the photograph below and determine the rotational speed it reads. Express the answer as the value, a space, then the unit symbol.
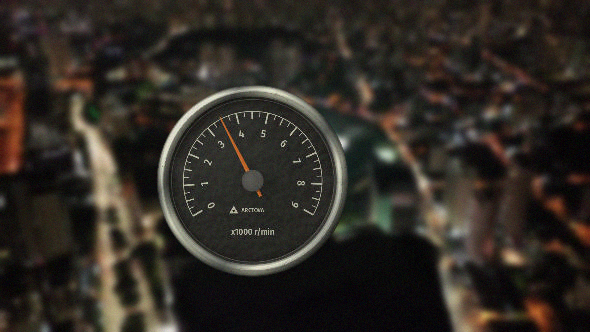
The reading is 3500 rpm
